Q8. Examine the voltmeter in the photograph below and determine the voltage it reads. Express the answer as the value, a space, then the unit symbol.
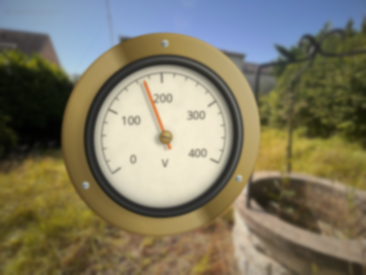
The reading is 170 V
